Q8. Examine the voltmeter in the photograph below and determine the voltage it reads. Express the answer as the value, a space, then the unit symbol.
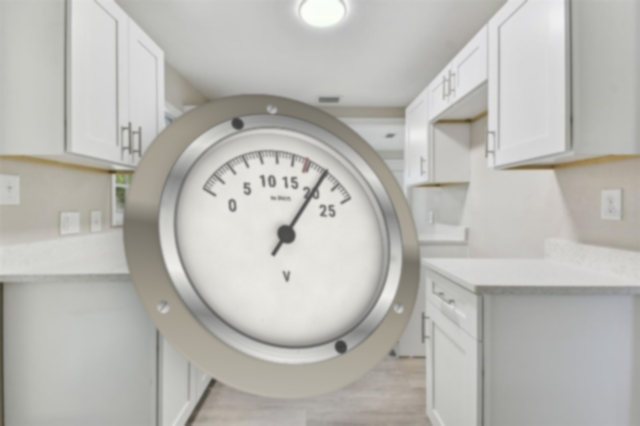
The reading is 20 V
